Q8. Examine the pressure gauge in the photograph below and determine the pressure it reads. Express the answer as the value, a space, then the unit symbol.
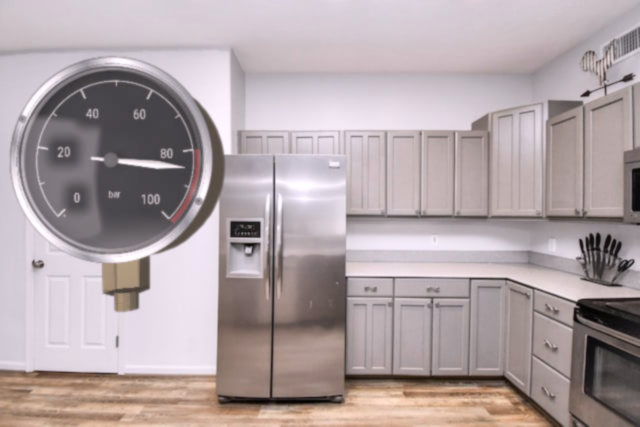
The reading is 85 bar
